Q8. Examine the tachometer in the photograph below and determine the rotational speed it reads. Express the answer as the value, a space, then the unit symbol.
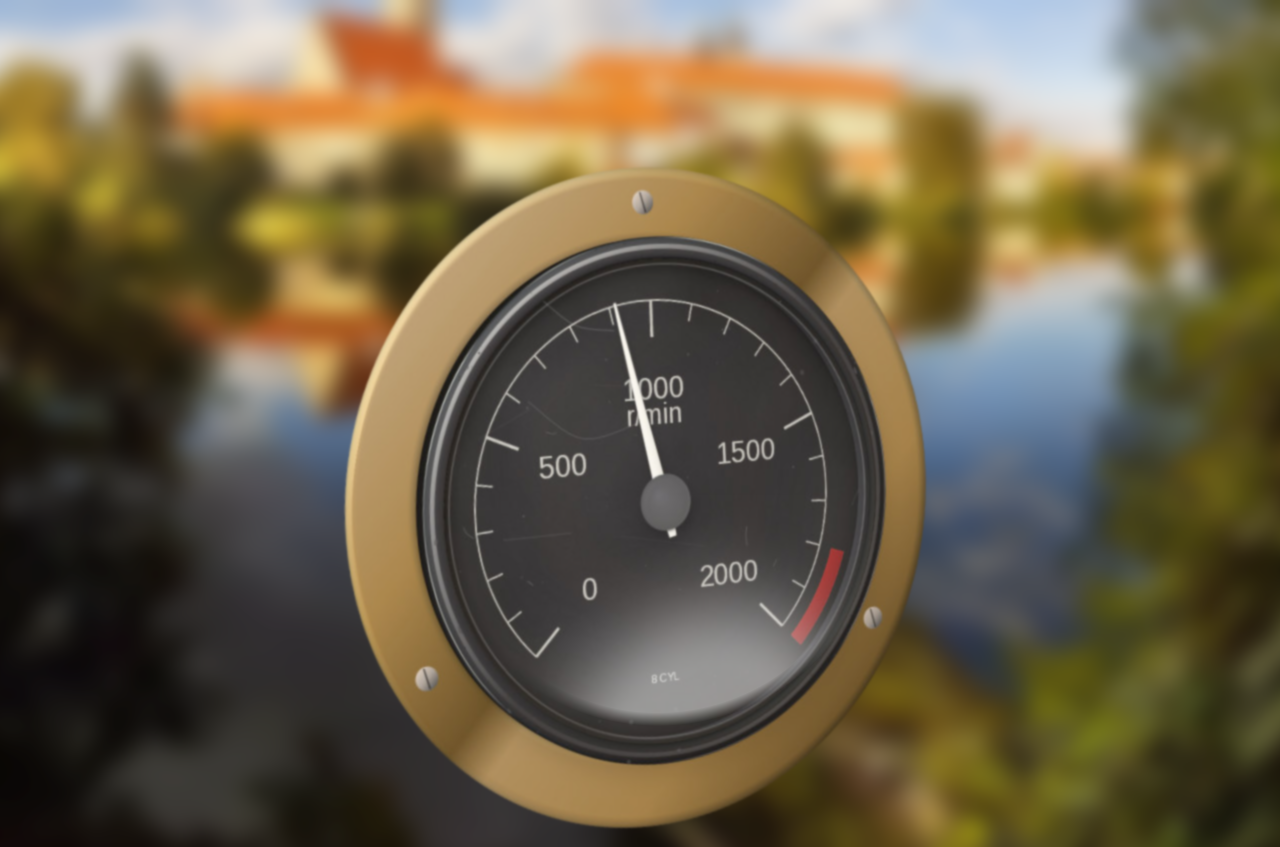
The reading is 900 rpm
